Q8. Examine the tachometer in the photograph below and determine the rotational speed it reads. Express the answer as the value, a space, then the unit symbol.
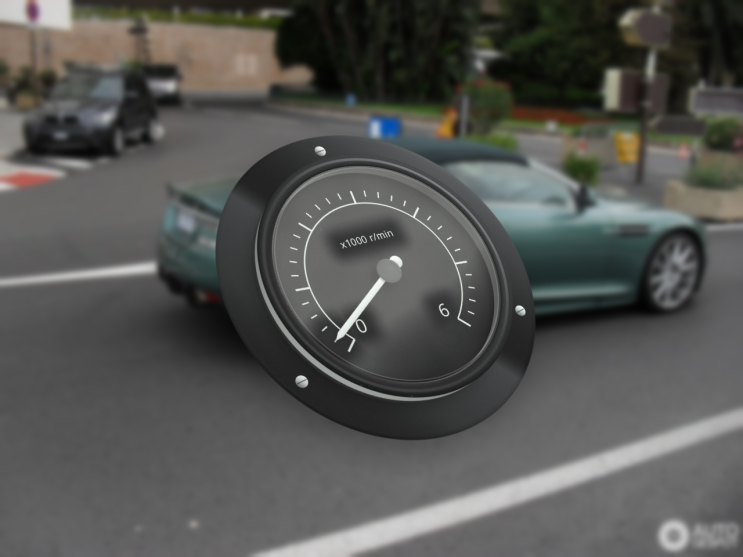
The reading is 200 rpm
